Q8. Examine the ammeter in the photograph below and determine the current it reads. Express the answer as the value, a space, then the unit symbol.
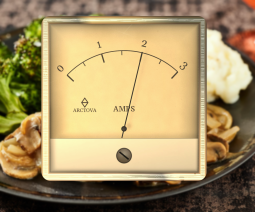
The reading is 2 A
